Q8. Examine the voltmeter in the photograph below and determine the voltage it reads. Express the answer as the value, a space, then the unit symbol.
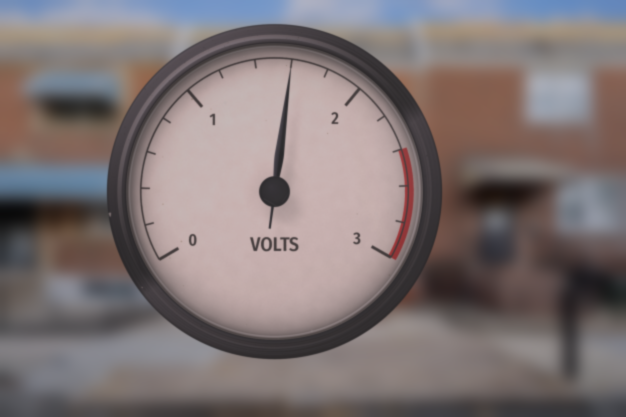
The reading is 1.6 V
